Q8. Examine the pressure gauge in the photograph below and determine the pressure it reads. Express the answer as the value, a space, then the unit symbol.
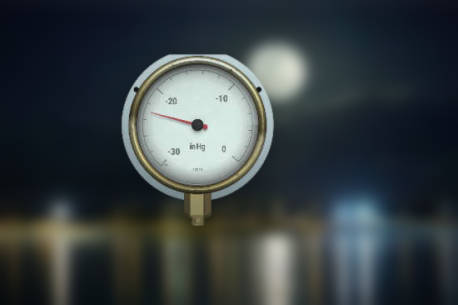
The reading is -23 inHg
